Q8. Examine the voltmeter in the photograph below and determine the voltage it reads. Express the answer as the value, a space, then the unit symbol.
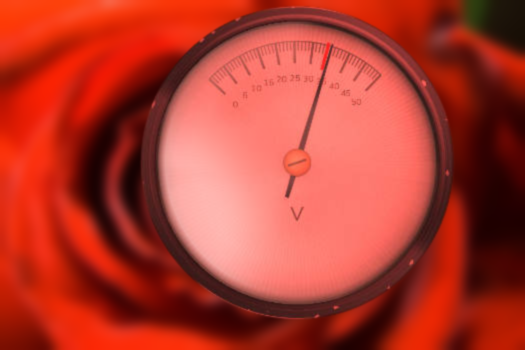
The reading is 35 V
